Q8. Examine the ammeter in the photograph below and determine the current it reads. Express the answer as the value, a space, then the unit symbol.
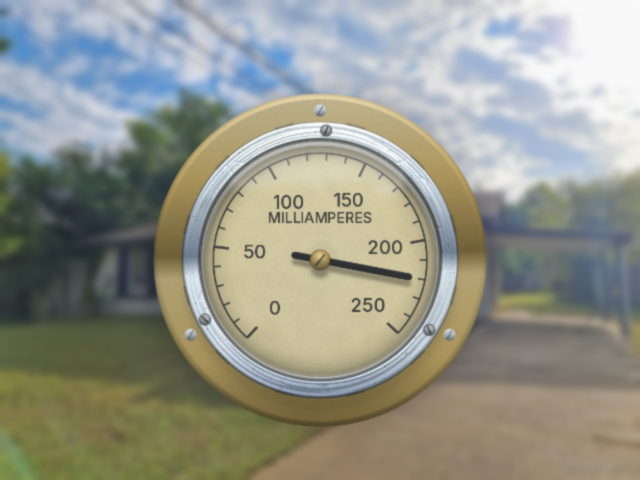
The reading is 220 mA
